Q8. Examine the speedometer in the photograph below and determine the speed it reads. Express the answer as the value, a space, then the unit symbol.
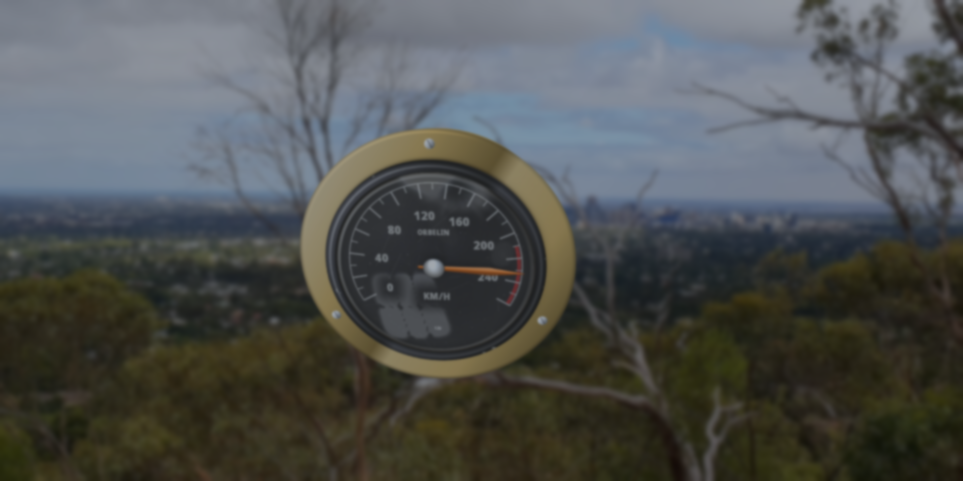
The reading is 230 km/h
